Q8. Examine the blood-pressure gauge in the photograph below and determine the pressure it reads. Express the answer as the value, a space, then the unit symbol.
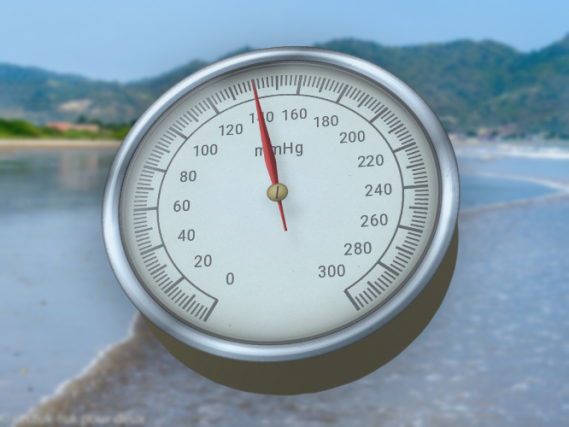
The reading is 140 mmHg
